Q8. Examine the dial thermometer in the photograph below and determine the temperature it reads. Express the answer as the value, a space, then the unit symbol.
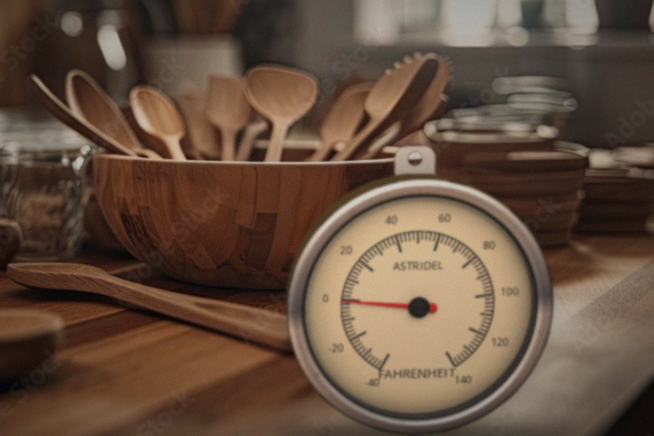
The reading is 0 °F
